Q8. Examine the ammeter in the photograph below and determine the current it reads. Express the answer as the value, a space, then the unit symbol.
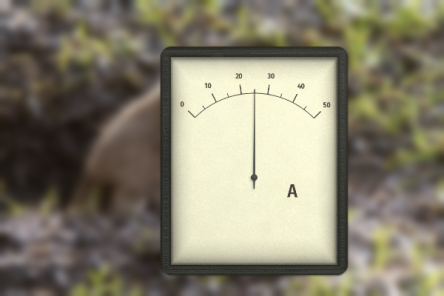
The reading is 25 A
